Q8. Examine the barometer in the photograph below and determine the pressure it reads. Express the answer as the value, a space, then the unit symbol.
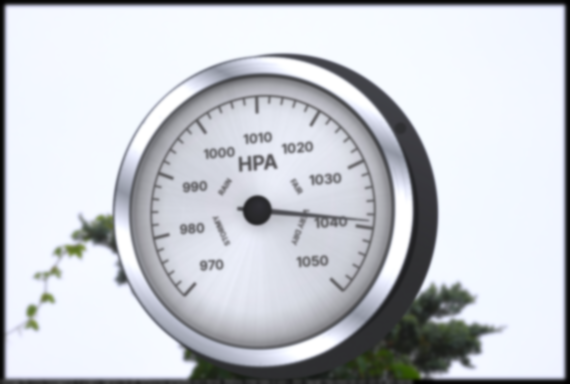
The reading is 1039 hPa
